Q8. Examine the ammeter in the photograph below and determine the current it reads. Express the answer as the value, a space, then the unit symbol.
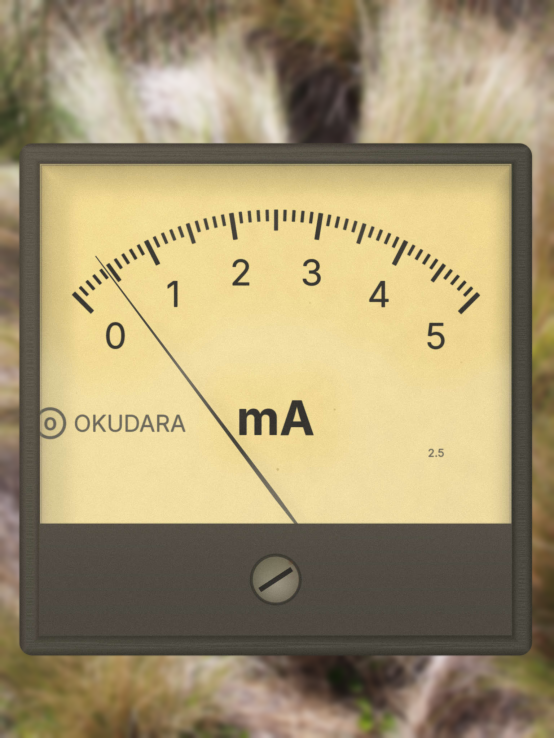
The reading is 0.45 mA
